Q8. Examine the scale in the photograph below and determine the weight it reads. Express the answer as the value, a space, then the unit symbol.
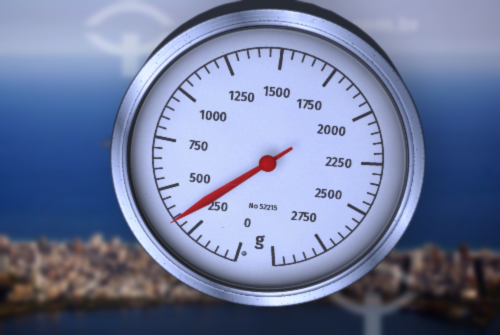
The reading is 350 g
